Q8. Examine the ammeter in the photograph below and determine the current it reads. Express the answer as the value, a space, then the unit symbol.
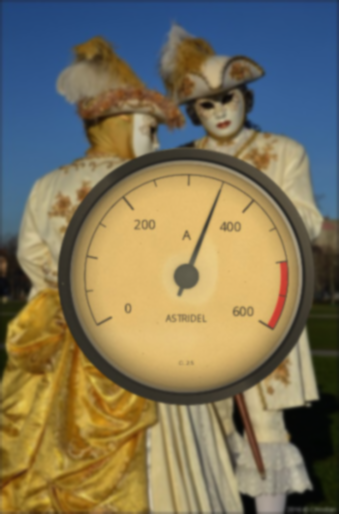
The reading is 350 A
